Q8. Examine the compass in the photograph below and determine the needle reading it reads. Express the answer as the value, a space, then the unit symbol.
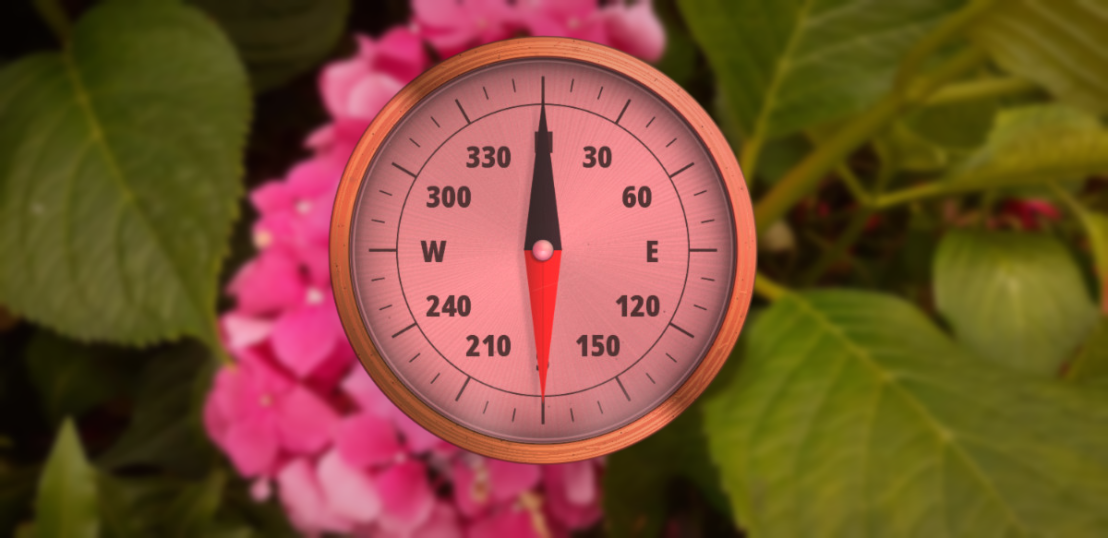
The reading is 180 °
